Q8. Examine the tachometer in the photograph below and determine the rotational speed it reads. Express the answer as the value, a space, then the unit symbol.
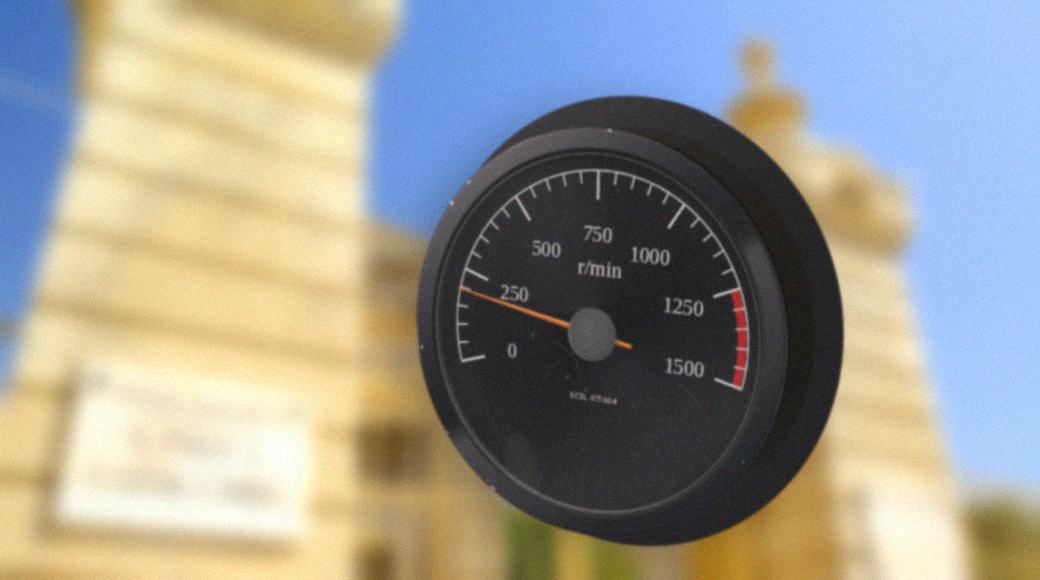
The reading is 200 rpm
